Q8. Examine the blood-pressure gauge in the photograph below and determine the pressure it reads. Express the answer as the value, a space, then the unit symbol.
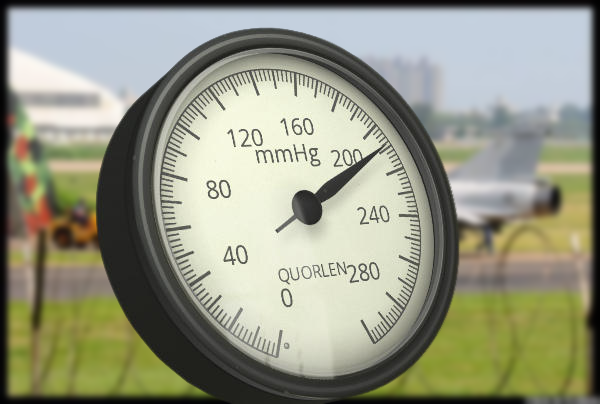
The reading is 208 mmHg
